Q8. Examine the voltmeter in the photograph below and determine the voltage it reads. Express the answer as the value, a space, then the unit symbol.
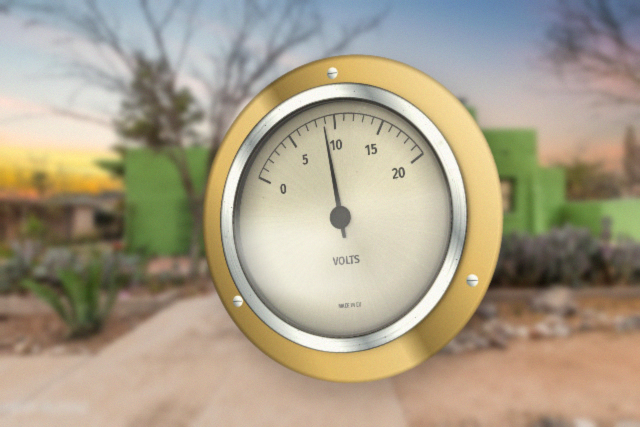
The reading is 9 V
